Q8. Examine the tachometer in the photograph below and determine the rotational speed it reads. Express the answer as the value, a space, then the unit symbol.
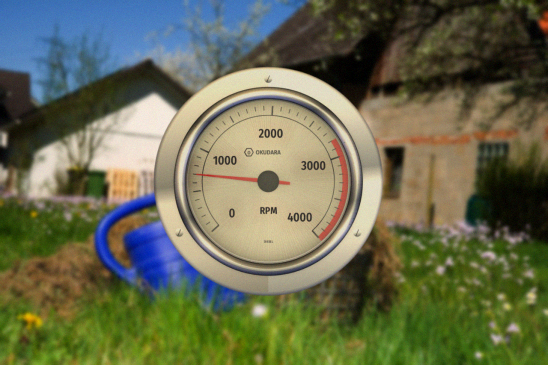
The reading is 700 rpm
